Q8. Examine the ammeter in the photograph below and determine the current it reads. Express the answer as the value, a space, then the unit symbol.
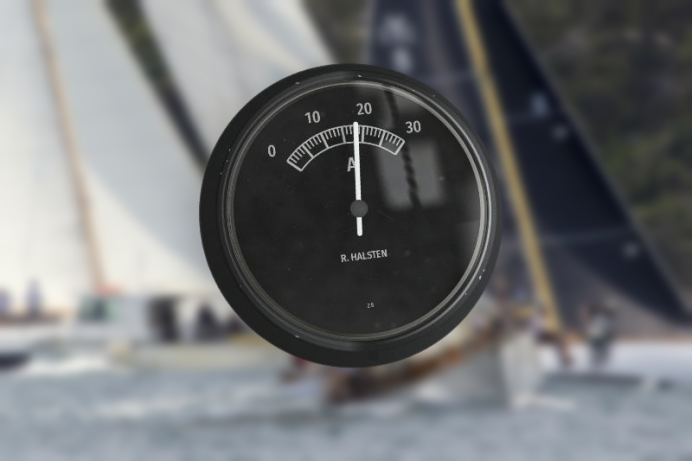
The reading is 18 A
